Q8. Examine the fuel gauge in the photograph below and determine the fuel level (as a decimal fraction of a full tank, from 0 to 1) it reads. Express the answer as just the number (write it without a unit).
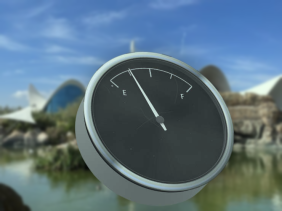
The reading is 0.25
